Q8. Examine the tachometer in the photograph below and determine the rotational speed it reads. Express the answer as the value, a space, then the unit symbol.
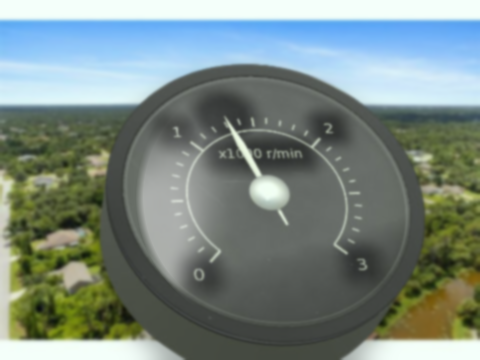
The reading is 1300 rpm
